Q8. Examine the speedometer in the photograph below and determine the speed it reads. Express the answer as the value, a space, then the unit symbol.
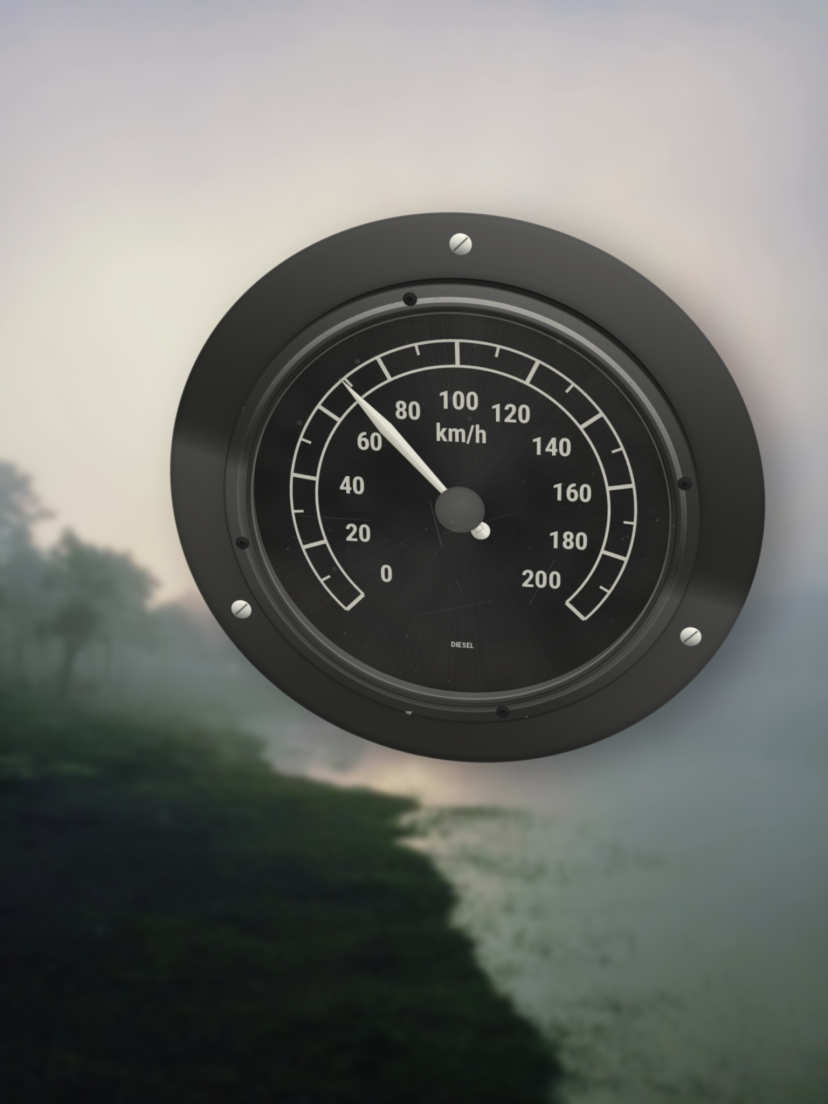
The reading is 70 km/h
